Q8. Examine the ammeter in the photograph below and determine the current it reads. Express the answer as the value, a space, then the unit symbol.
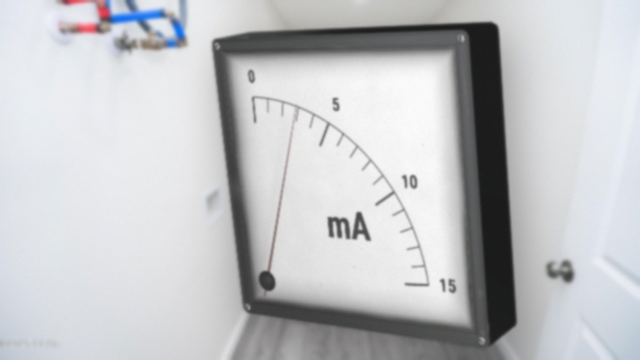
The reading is 3 mA
